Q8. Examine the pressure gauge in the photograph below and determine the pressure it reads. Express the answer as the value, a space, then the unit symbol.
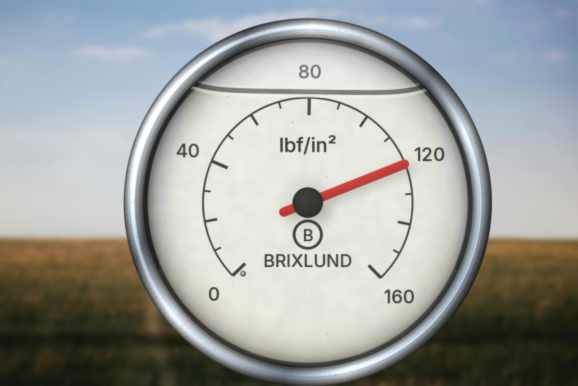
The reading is 120 psi
